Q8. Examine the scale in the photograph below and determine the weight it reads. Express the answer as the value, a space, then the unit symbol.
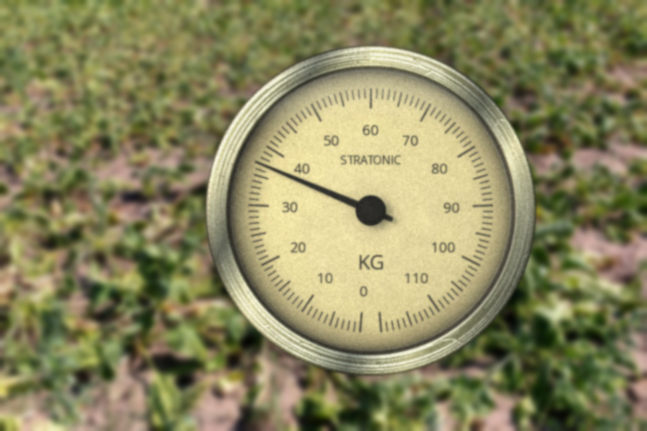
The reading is 37 kg
